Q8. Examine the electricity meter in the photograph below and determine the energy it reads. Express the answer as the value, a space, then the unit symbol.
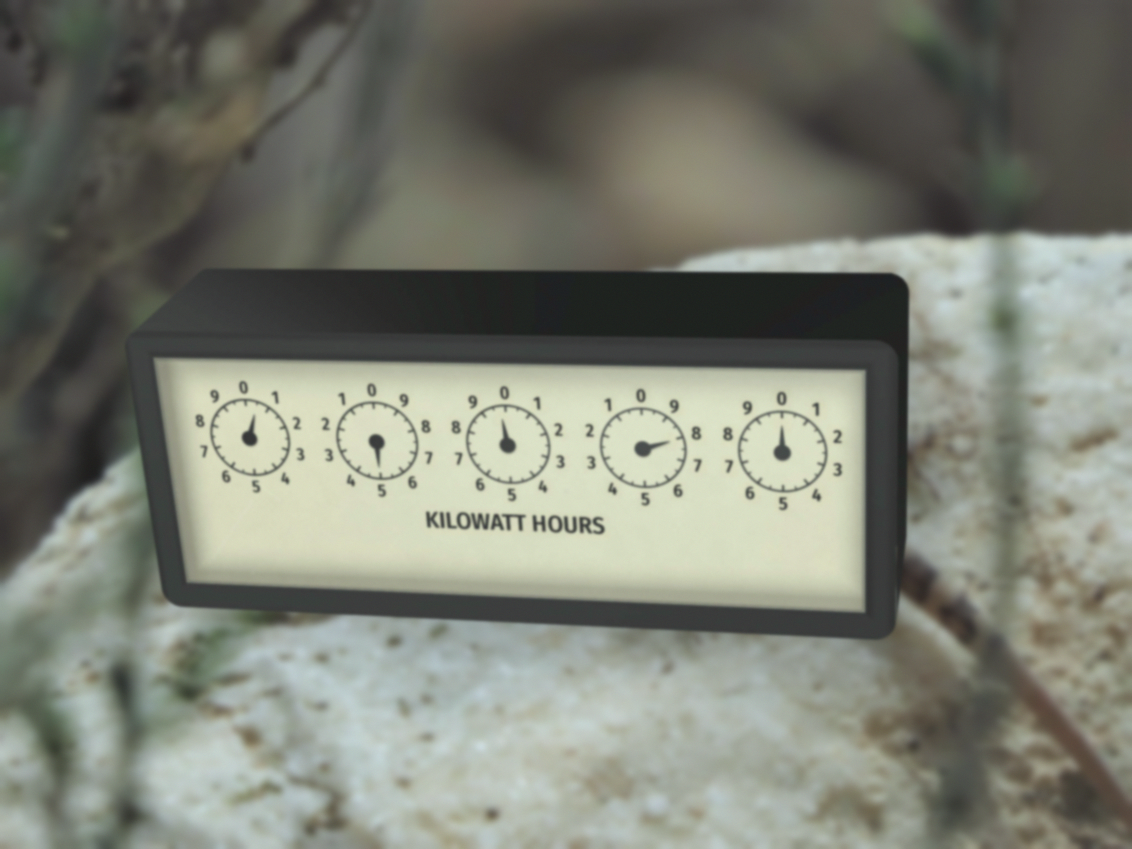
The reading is 4980 kWh
